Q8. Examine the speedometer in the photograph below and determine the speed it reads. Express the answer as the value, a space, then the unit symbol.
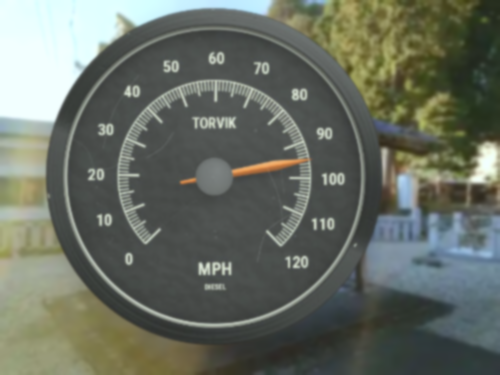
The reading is 95 mph
